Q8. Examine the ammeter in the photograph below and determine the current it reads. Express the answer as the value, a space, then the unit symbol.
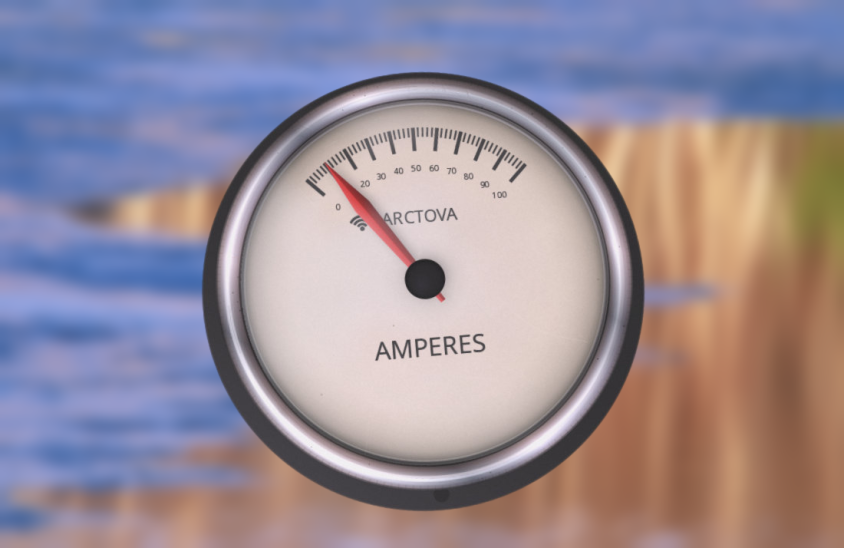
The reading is 10 A
